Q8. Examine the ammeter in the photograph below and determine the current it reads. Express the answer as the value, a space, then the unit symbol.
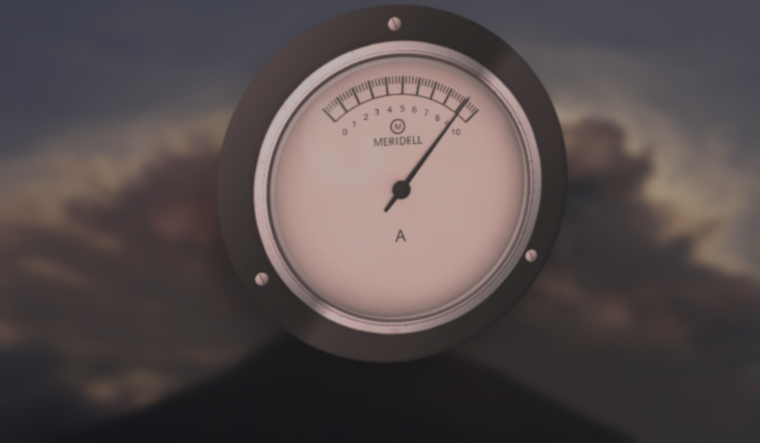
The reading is 9 A
